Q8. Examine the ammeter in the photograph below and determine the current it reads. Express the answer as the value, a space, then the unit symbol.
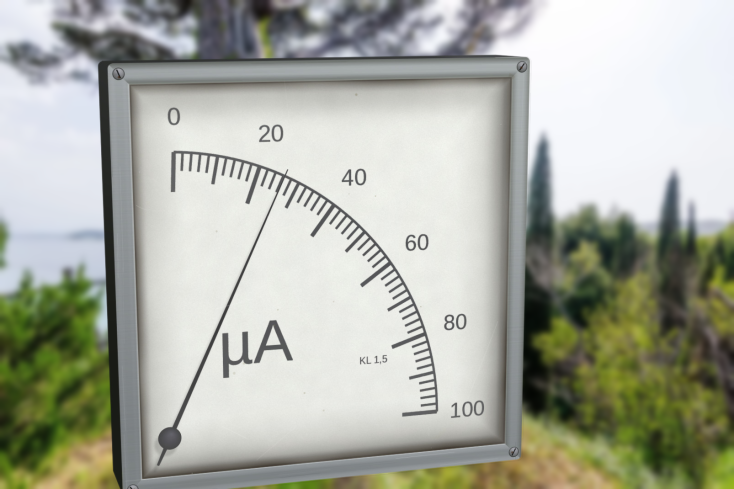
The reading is 26 µA
